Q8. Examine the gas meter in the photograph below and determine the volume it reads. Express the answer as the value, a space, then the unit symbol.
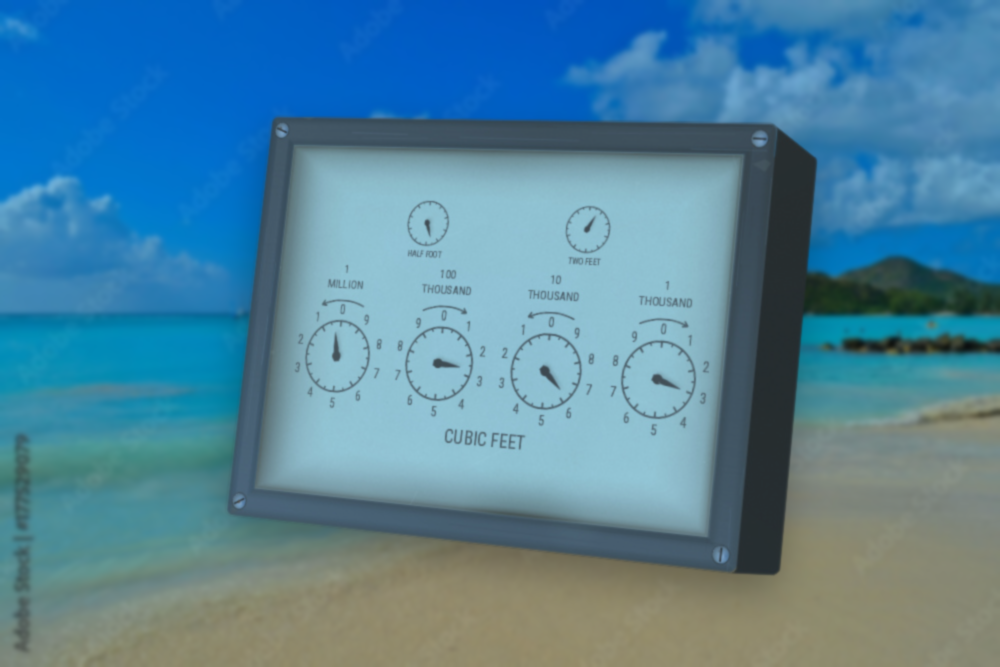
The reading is 26300 ft³
